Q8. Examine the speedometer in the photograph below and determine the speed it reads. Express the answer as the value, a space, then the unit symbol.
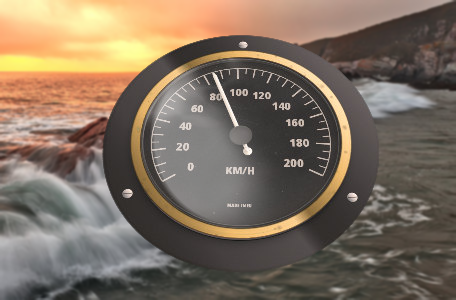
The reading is 85 km/h
